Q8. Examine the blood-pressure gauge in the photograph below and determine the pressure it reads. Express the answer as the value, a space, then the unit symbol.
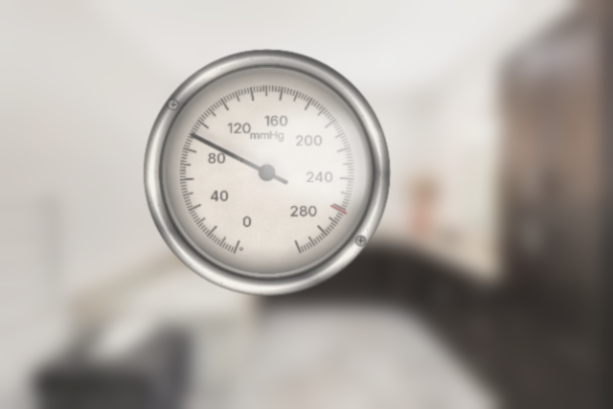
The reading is 90 mmHg
